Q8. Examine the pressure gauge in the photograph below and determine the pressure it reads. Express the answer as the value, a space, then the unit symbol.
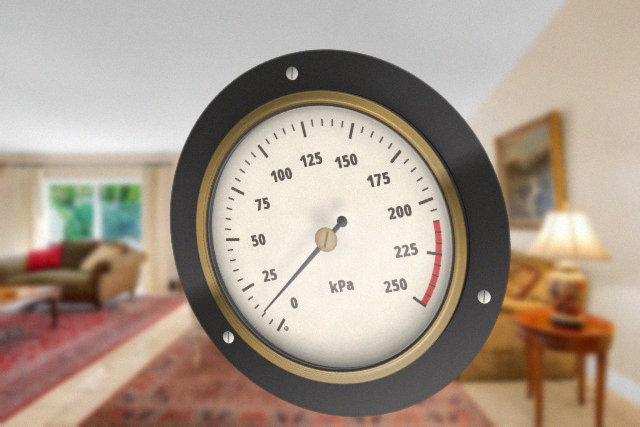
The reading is 10 kPa
